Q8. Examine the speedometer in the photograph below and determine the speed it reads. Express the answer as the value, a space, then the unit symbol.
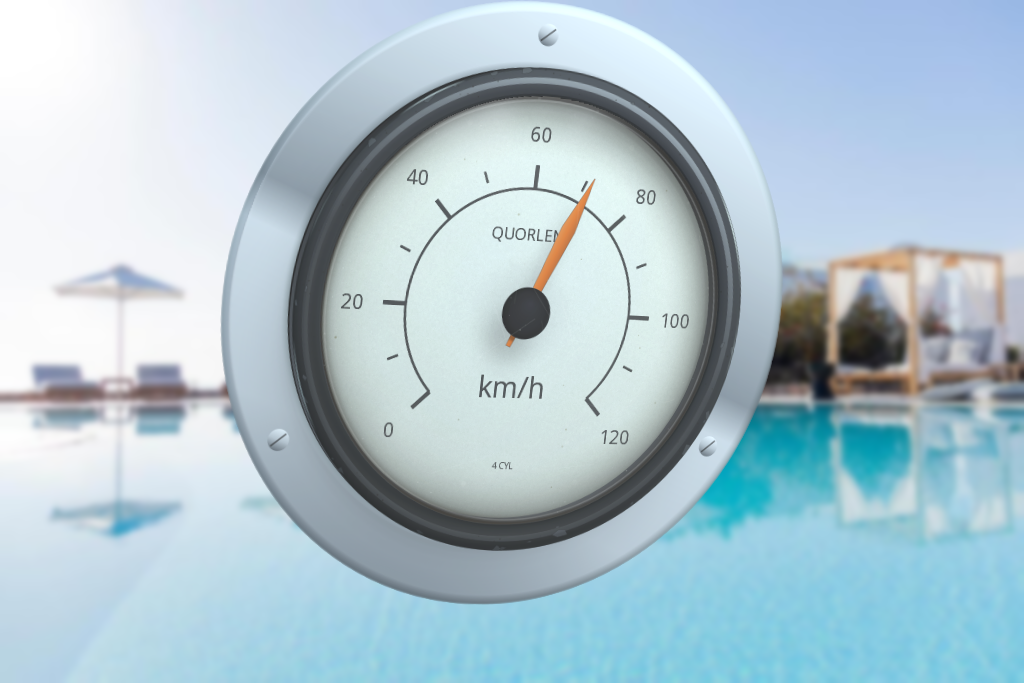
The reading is 70 km/h
